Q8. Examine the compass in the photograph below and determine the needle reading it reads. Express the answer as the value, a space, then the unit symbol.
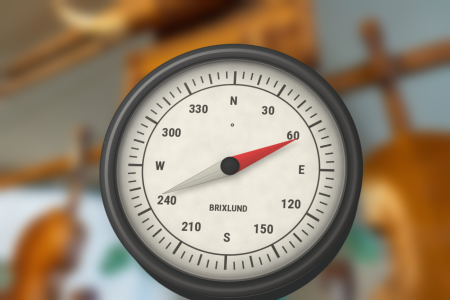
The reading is 65 °
